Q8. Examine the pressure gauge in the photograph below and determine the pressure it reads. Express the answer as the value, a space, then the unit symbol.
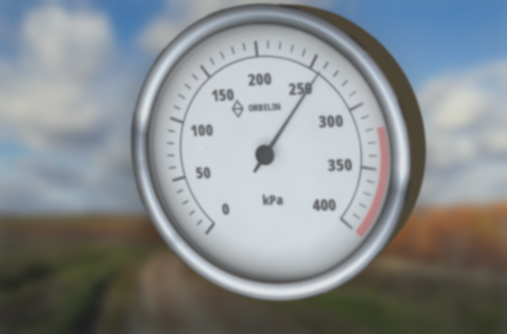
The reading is 260 kPa
